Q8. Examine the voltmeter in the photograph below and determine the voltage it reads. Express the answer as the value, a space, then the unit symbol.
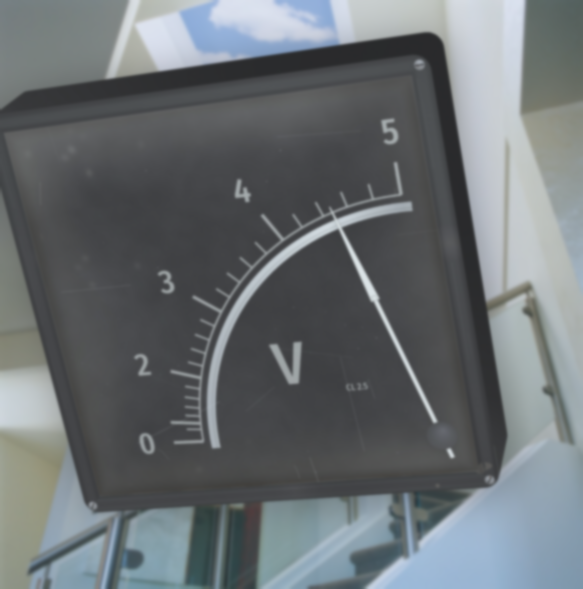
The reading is 4.5 V
